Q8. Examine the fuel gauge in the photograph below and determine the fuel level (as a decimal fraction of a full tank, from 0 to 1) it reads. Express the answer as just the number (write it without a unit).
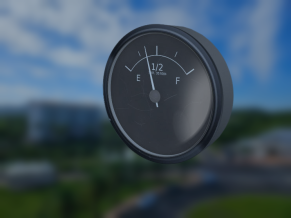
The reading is 0.375
